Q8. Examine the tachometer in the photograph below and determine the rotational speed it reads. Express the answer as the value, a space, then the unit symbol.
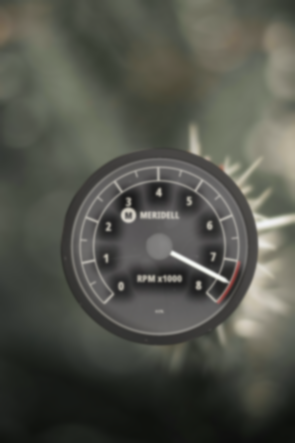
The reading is 7500 rpm
